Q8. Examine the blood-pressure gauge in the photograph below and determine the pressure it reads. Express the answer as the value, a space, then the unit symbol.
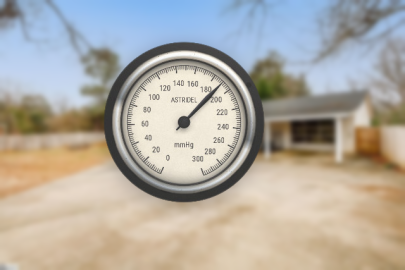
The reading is 190 mmHg
